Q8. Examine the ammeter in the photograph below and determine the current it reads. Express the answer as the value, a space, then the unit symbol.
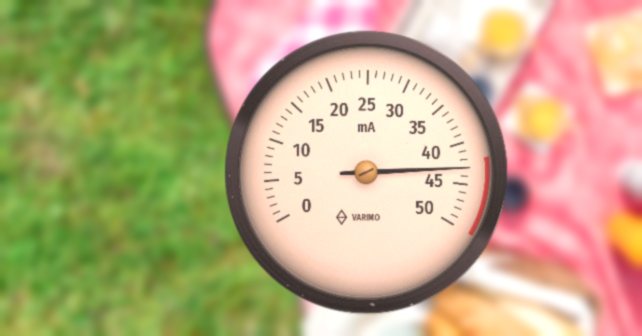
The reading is 43 mA
